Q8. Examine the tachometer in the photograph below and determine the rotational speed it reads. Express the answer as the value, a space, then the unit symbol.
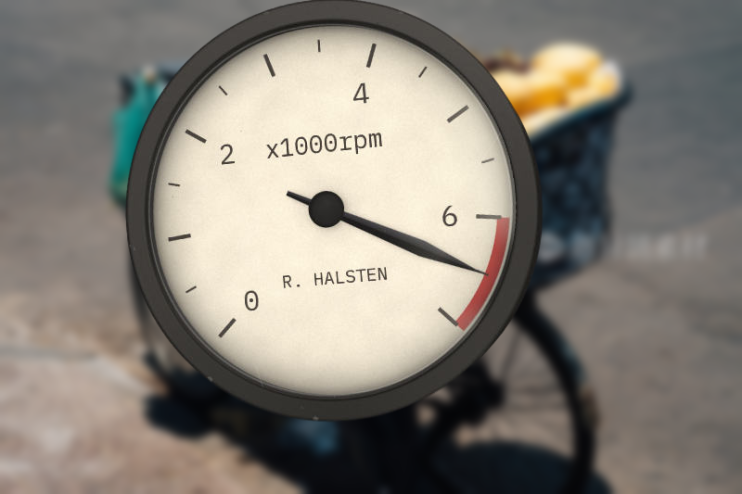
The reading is 6500 rpm
